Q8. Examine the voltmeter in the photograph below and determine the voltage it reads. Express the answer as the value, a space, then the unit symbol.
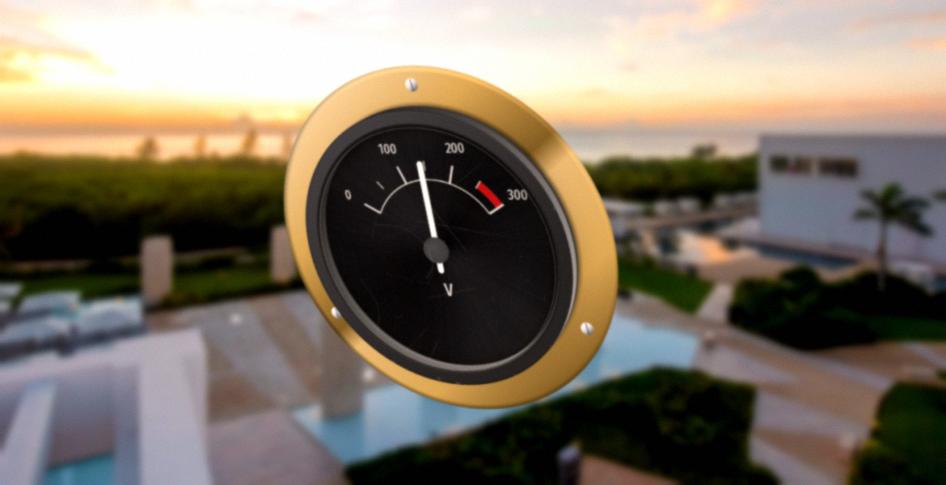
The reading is 150 V
